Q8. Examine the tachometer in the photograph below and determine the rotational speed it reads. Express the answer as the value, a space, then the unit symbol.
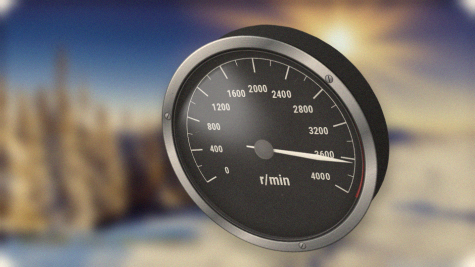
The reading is 3600 rpm
